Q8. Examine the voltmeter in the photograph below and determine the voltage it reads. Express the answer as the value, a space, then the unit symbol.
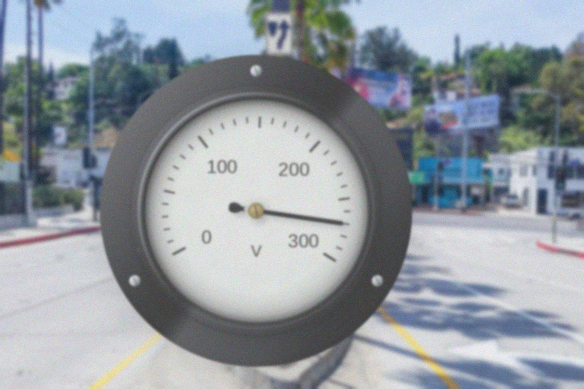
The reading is 270 V
